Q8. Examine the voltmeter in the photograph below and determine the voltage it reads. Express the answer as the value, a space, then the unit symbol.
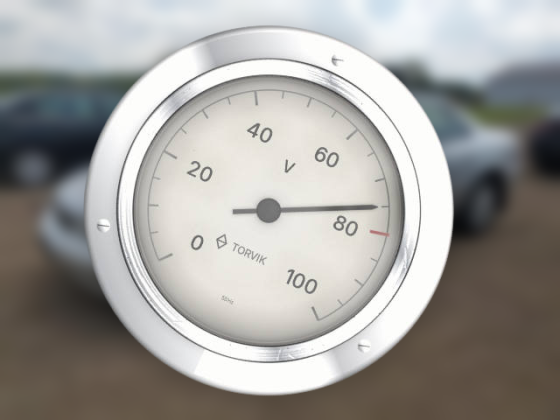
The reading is 75 V
